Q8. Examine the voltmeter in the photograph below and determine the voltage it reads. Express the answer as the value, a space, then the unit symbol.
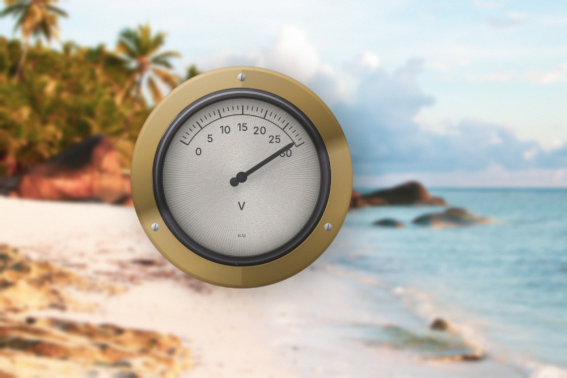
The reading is 29 V
